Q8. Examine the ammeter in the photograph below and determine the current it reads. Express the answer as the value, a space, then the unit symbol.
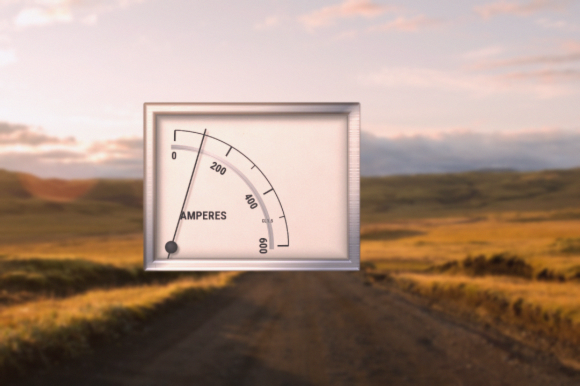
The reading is 100 A
